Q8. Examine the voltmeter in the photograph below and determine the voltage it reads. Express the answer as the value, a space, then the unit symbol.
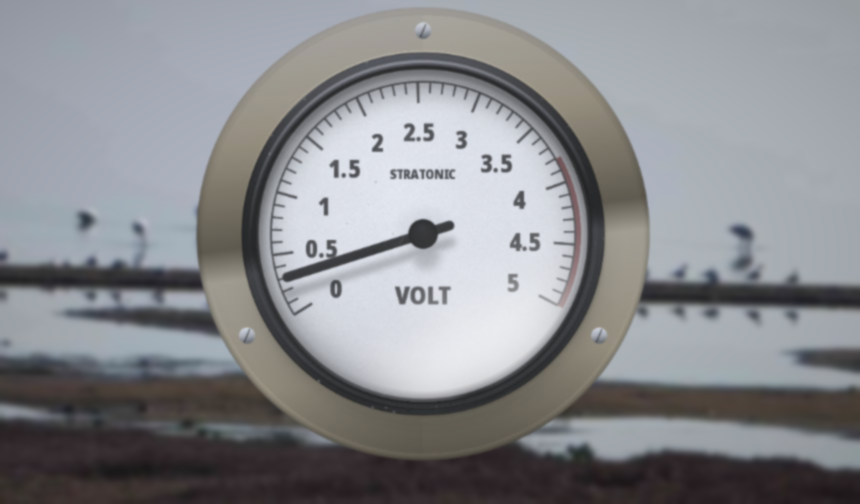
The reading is 0.3 V
